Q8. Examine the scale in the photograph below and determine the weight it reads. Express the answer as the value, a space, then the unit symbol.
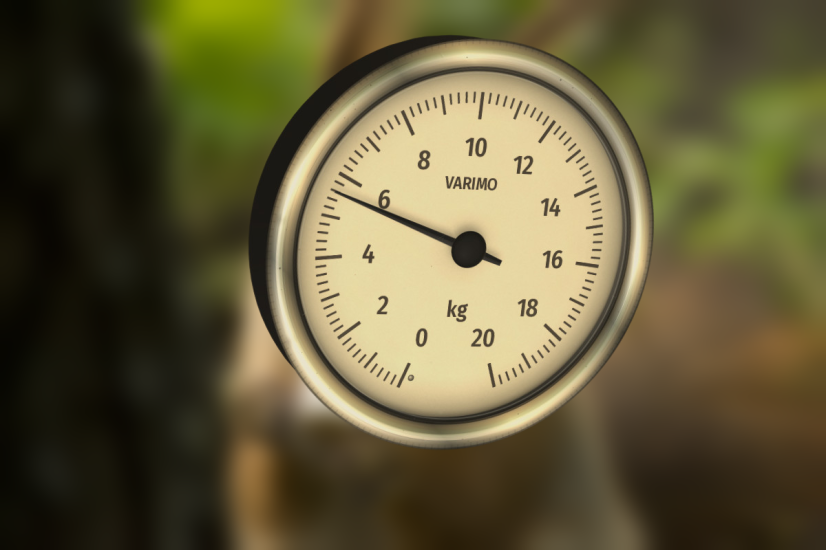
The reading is 5.6 kg
